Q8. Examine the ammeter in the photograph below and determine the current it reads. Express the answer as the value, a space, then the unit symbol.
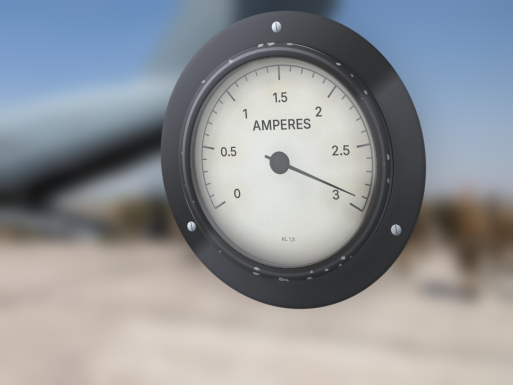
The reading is 2.9 A
